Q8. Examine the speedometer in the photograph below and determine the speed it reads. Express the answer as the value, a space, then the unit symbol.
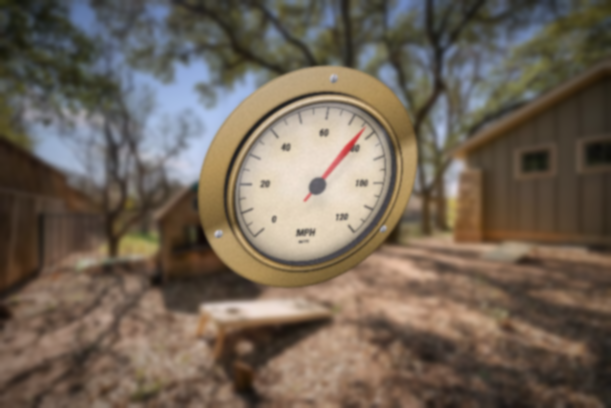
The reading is 75 mph
